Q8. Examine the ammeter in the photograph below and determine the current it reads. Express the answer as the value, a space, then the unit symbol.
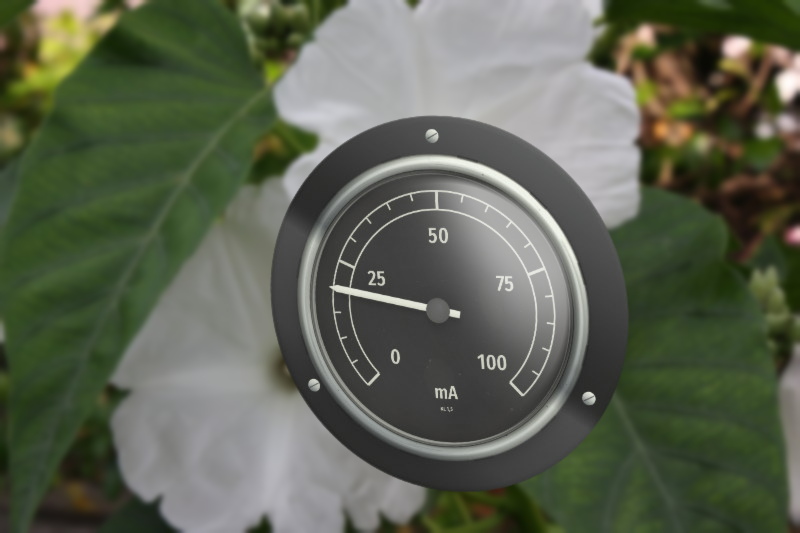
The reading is 20 mA
